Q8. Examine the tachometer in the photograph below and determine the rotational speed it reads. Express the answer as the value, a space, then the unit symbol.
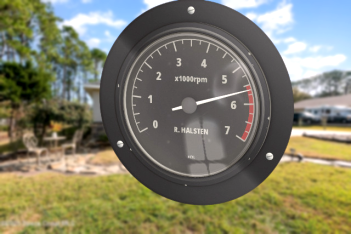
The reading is 5625 rpm
